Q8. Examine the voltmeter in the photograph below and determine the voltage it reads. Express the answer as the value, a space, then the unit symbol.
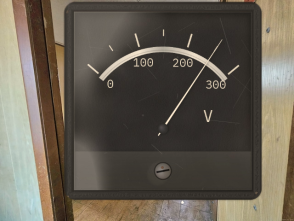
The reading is 250 V
